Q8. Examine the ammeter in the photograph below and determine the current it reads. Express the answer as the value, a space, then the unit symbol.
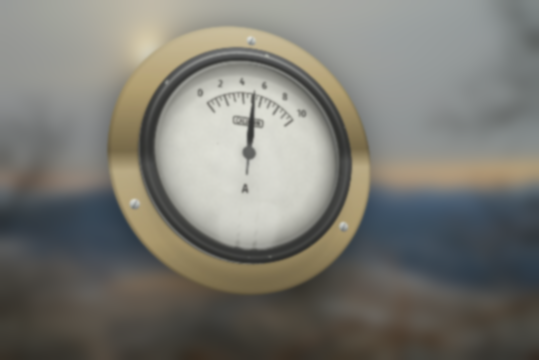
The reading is 5 A
